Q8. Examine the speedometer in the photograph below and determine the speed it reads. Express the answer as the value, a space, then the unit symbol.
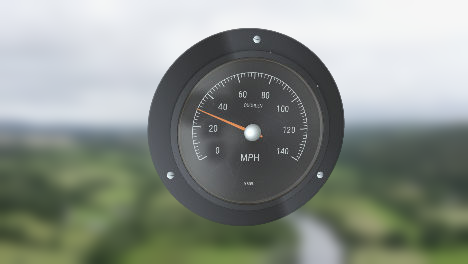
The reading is 30 mph
